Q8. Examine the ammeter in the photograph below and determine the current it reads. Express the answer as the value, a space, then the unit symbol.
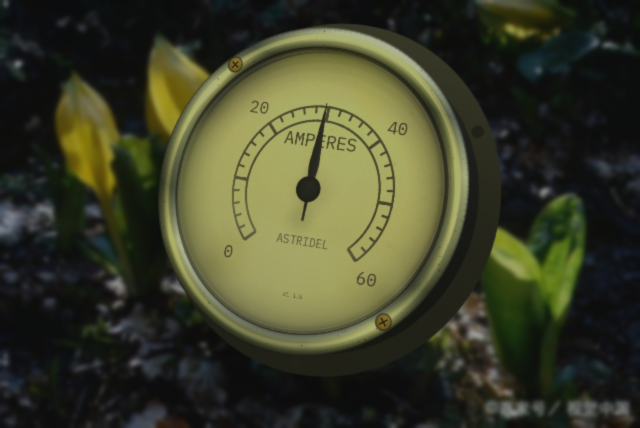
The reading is 30 A
